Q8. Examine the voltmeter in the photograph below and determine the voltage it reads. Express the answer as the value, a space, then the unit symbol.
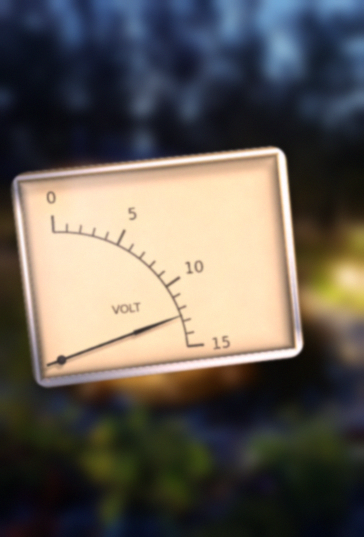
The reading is 12.5 V
